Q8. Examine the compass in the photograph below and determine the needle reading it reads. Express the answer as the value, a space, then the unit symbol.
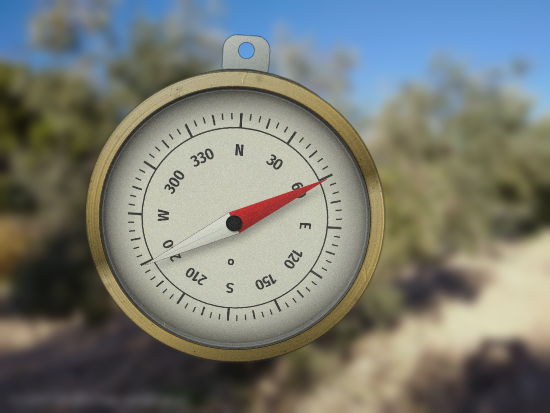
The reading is 60 °
